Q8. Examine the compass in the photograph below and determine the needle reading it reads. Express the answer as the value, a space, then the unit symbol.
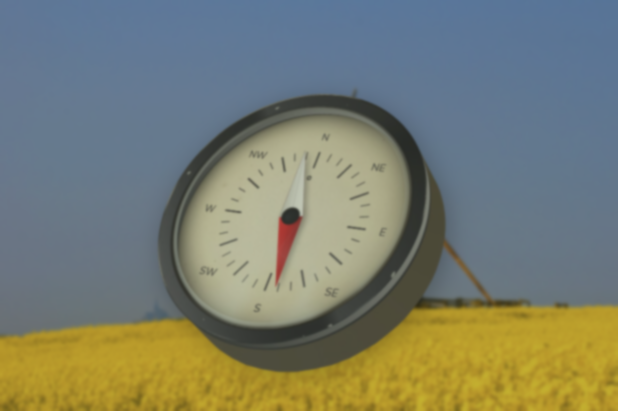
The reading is 170 °
